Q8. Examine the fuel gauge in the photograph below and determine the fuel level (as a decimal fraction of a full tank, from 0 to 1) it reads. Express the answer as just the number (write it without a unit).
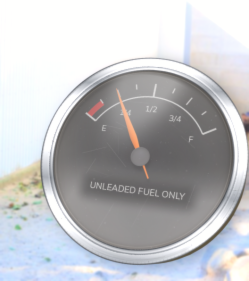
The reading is 0.25
